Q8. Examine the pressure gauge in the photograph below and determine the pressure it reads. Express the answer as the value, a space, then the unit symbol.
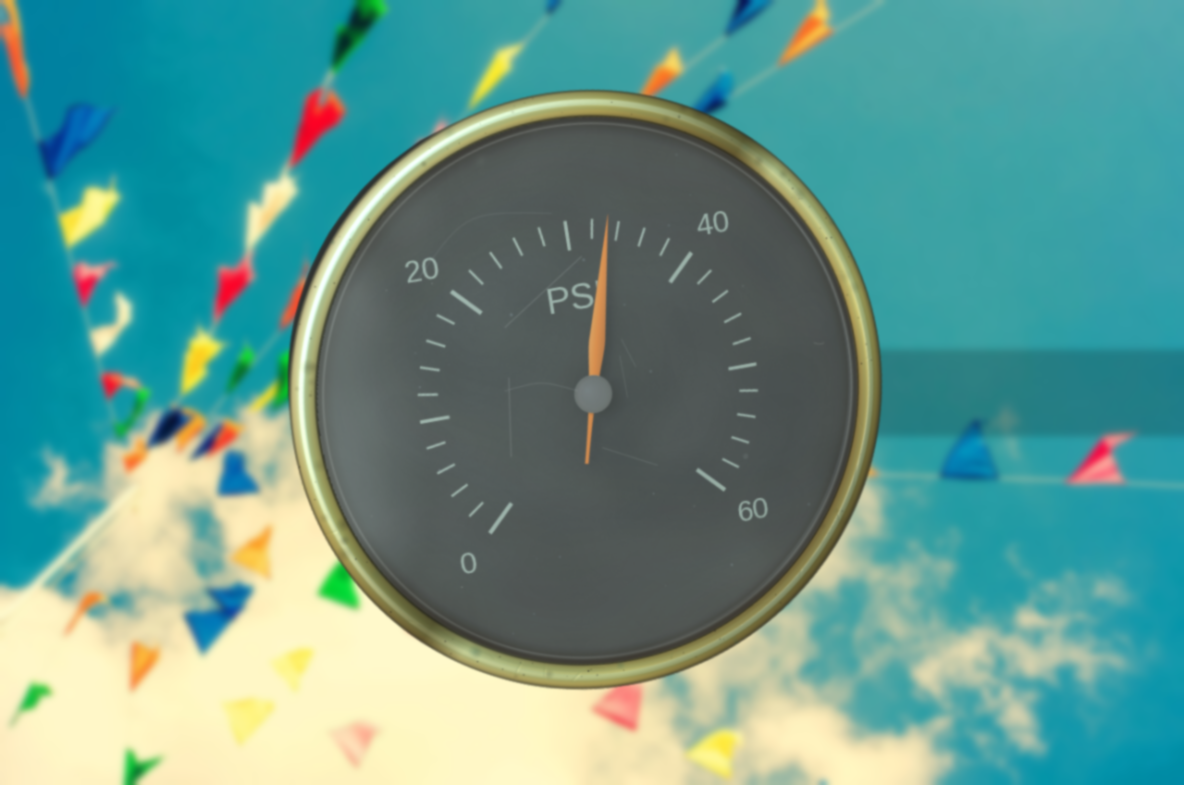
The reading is 33 psi
